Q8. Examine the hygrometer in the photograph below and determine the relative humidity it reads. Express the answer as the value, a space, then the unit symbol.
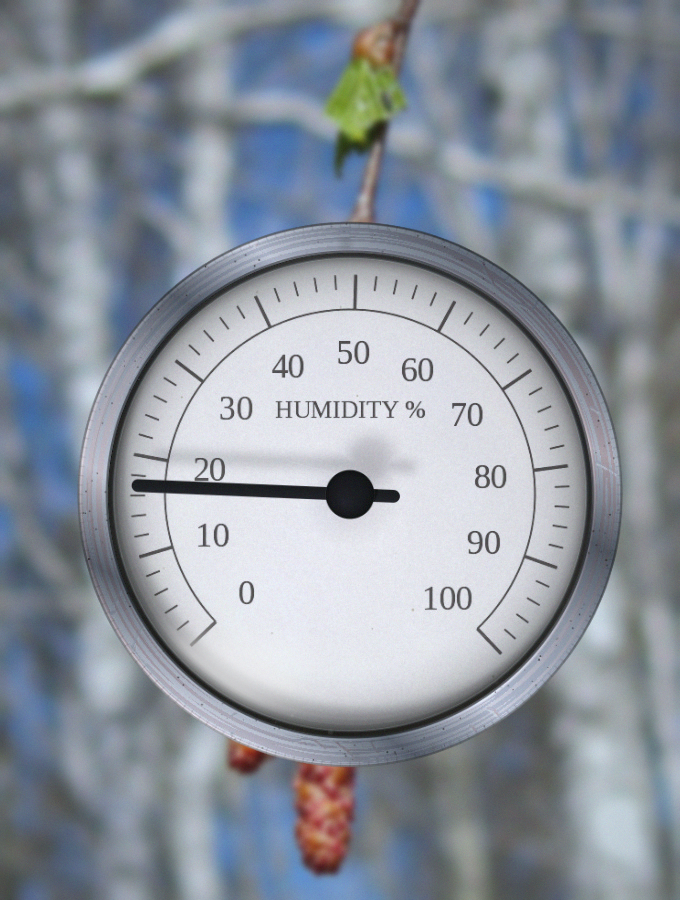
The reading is 17 %
